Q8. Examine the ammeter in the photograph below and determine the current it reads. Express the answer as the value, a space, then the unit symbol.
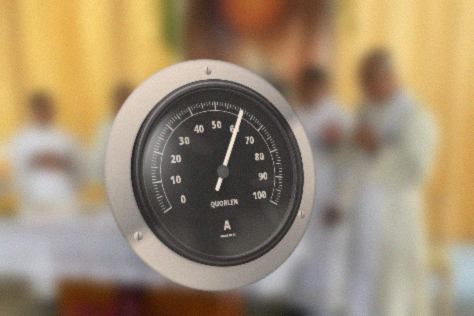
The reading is 60 A
